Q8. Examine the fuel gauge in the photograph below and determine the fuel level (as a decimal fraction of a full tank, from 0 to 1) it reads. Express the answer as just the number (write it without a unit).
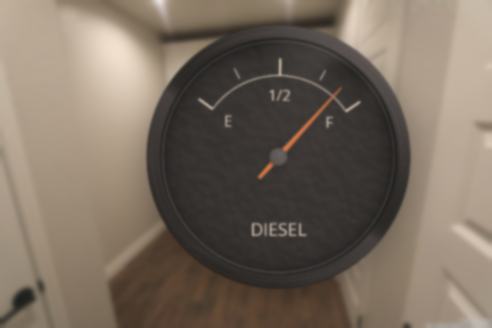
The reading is 0.875
